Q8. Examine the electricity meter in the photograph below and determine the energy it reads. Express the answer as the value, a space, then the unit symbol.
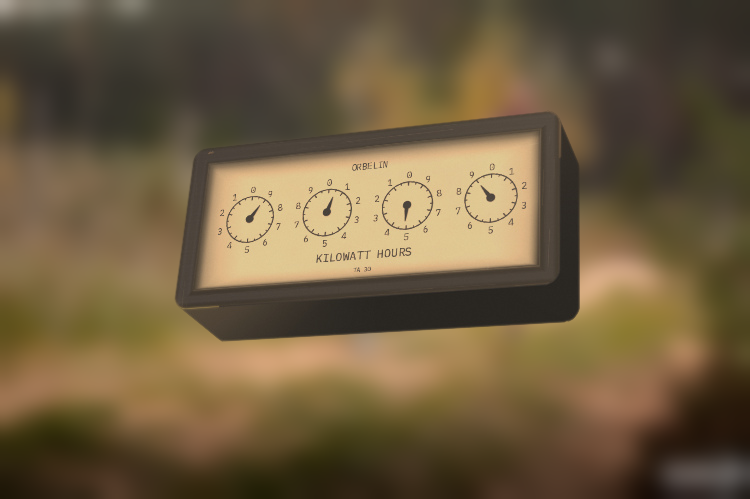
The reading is 9049 kWh
